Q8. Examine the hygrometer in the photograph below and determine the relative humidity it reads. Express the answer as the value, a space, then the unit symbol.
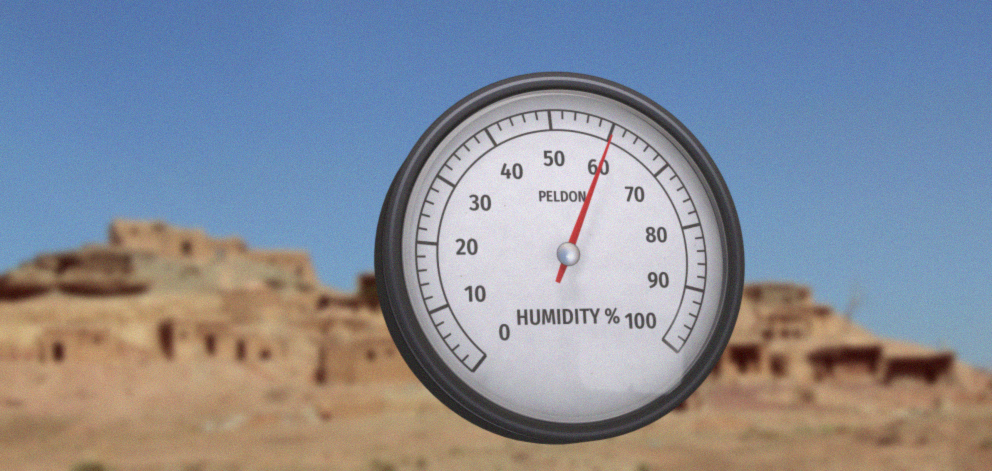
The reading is 60 %
